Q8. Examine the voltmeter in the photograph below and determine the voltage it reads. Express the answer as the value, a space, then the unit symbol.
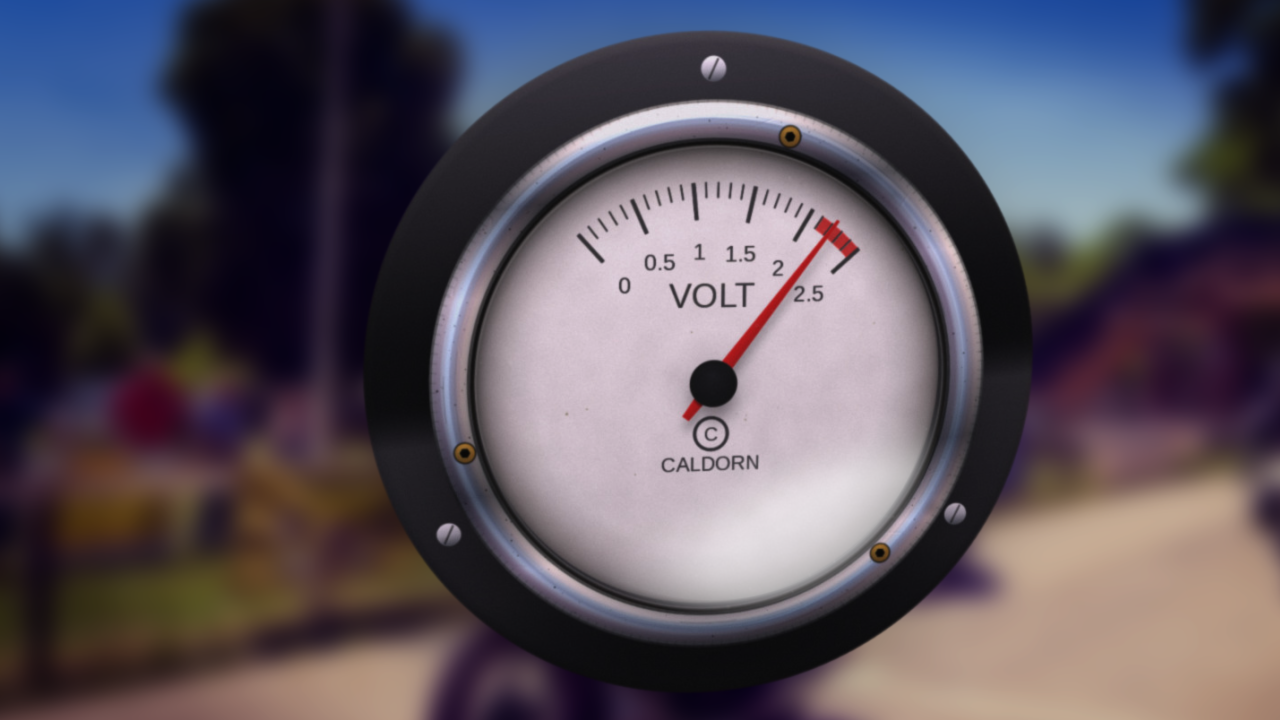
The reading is 2.2 V
